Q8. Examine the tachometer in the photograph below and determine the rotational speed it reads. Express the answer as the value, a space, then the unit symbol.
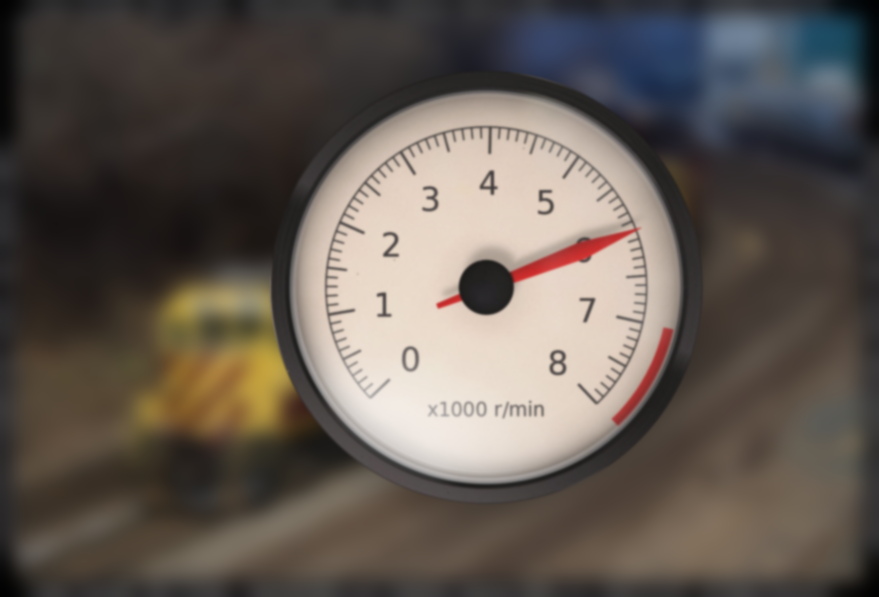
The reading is 6000 rpm
